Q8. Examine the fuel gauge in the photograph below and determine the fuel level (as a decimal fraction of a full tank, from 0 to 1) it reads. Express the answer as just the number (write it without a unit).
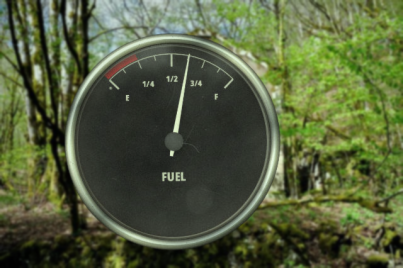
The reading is 0.625
